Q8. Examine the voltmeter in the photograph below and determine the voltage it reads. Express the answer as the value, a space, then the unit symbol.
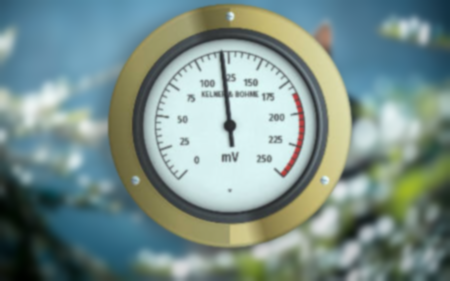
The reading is 120 mV
